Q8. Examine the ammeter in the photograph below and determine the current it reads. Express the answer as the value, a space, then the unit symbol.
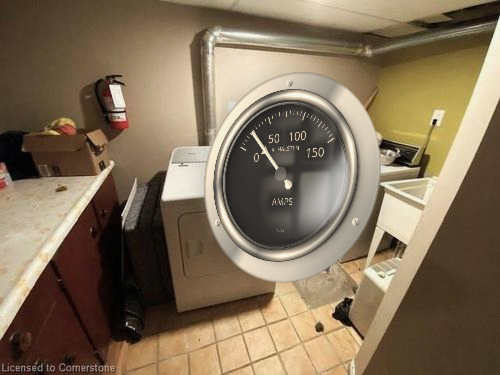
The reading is 25 A
